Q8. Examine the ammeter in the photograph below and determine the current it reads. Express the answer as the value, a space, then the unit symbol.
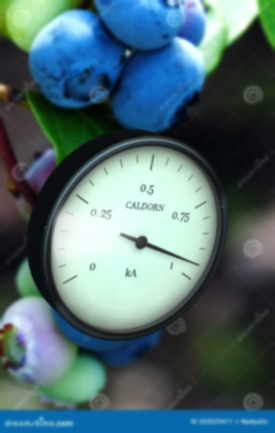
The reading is 0.95 kA
